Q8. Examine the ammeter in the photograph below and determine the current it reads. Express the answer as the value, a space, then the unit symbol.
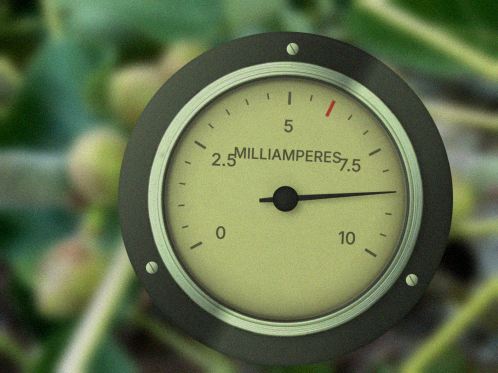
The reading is 8.5 mA
